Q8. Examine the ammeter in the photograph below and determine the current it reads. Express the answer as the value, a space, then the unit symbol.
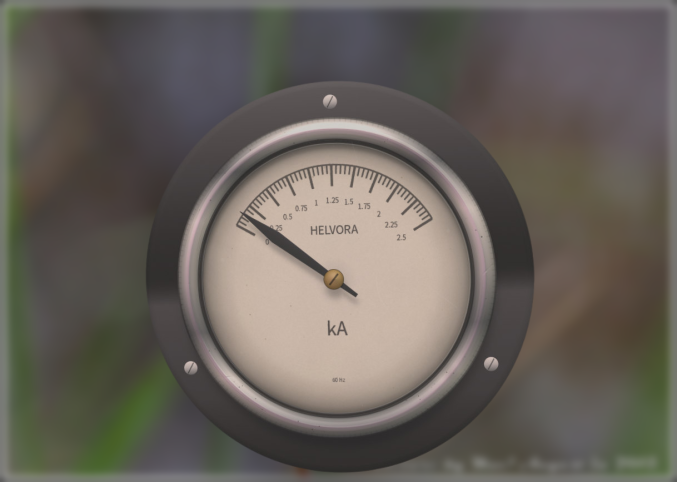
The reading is 0.15 kA
